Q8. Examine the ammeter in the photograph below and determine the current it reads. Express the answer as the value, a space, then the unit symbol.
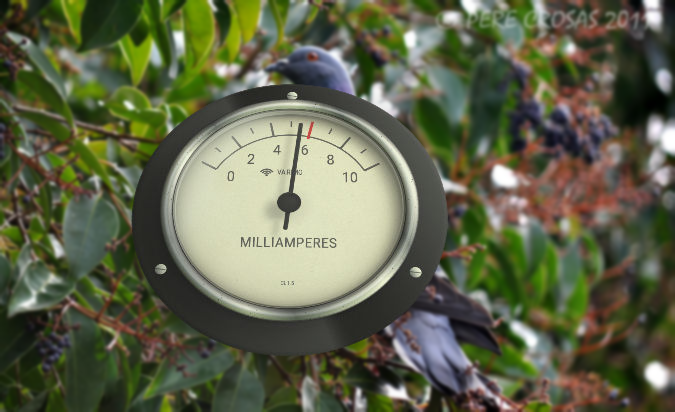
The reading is 5.5 mA
